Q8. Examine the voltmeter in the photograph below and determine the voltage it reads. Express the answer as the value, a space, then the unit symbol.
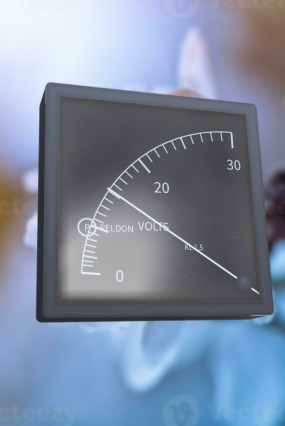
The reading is 15 V
